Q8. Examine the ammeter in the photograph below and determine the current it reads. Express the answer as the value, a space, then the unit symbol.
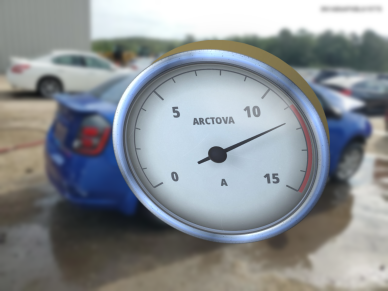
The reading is 11.5 A
